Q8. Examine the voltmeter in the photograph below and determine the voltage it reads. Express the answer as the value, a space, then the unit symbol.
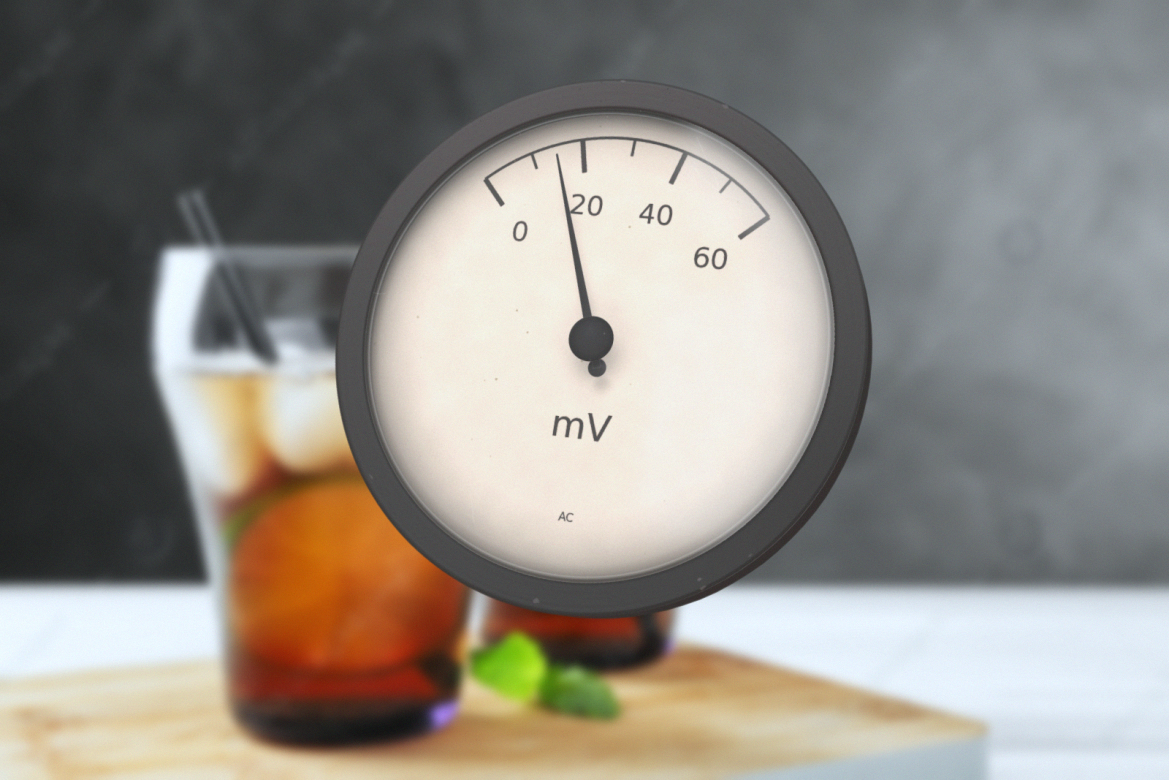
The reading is 15 mV
